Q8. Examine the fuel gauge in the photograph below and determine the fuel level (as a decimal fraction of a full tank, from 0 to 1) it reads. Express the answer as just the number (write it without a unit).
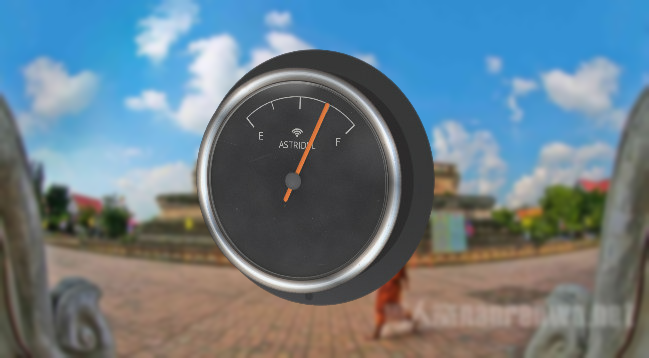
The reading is 0.75
